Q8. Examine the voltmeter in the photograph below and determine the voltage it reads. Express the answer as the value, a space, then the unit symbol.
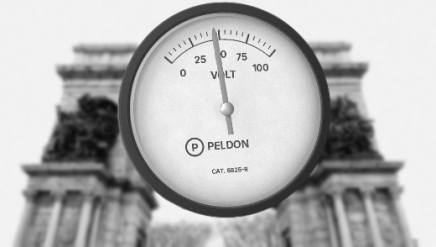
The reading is 45 V
